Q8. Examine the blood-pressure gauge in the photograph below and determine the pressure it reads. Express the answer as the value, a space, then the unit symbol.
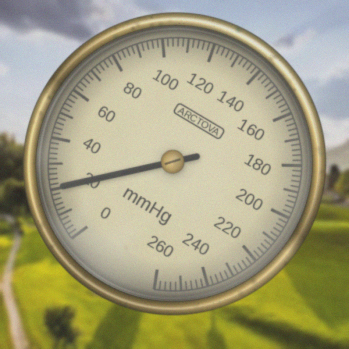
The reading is 20 mmHg
